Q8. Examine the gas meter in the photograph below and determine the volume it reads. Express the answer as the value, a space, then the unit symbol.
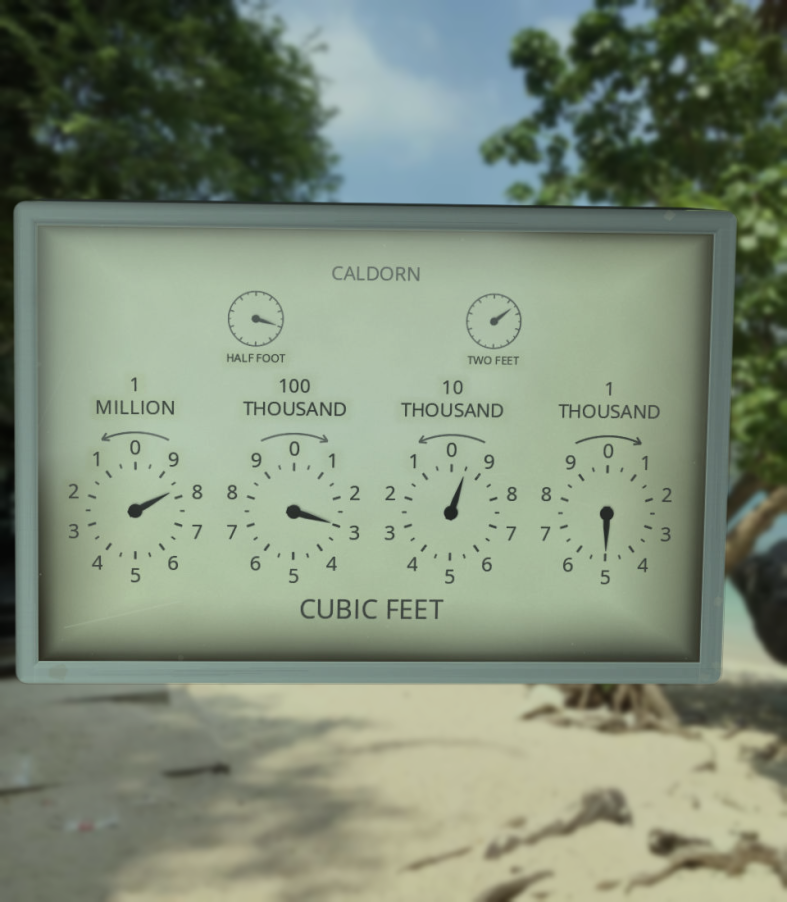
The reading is 829500 ft³
